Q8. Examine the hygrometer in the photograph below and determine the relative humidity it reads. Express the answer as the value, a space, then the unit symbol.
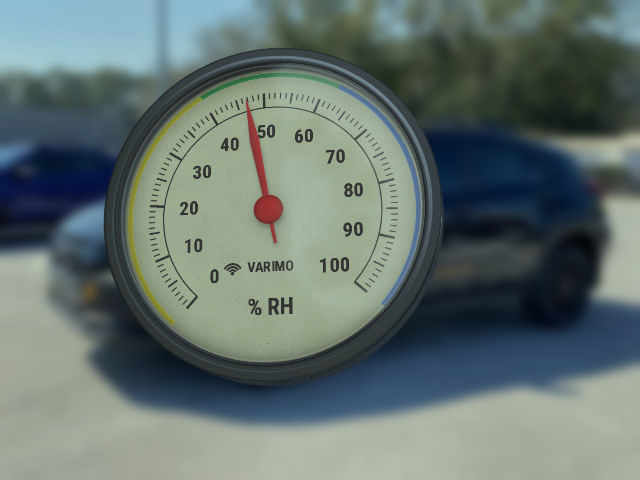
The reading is 47 %
